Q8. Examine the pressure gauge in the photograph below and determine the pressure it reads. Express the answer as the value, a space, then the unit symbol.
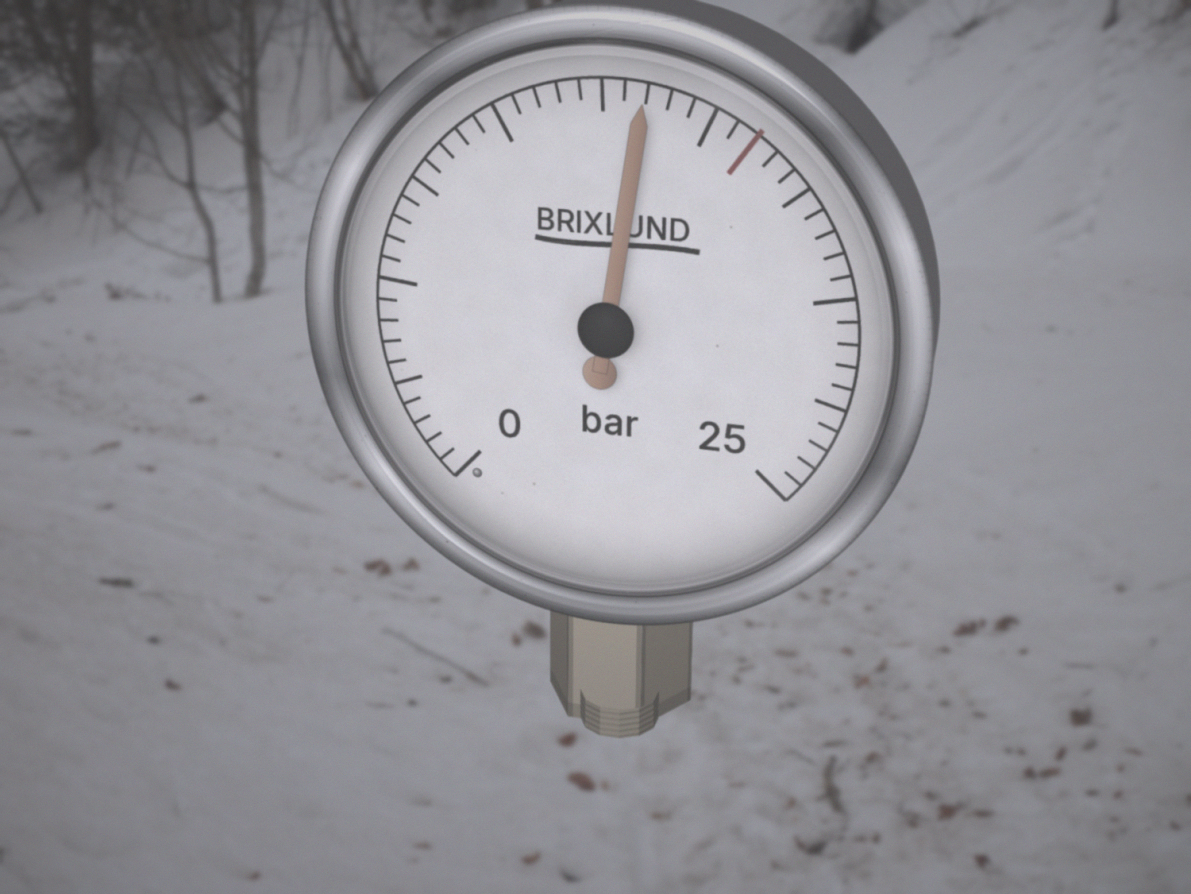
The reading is 13.5 bar
